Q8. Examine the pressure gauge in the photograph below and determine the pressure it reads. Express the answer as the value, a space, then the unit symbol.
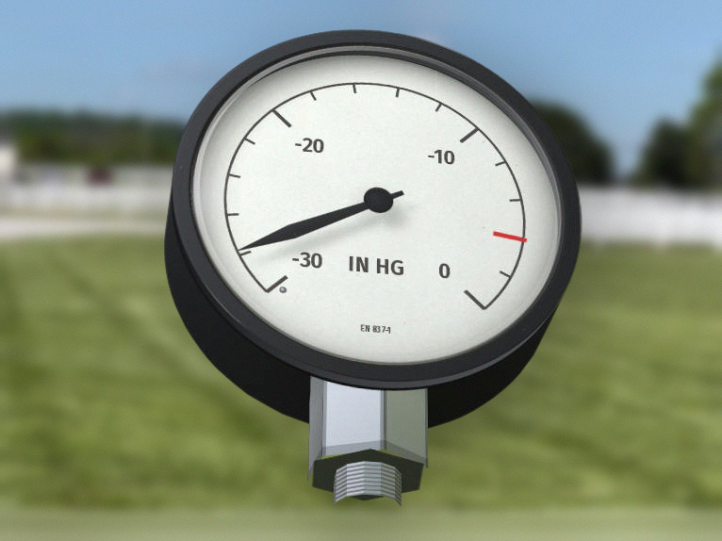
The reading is -28 inHg
